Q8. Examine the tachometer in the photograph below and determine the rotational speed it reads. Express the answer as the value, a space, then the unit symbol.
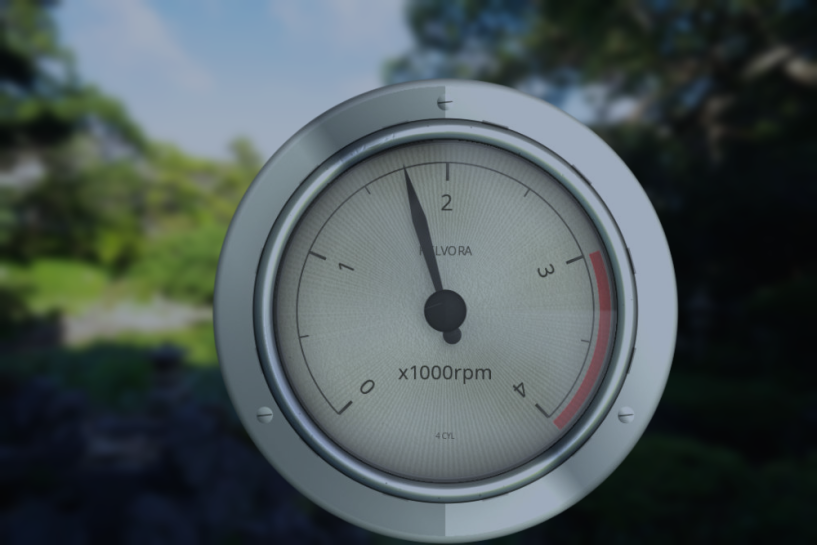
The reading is 1750 rpm
